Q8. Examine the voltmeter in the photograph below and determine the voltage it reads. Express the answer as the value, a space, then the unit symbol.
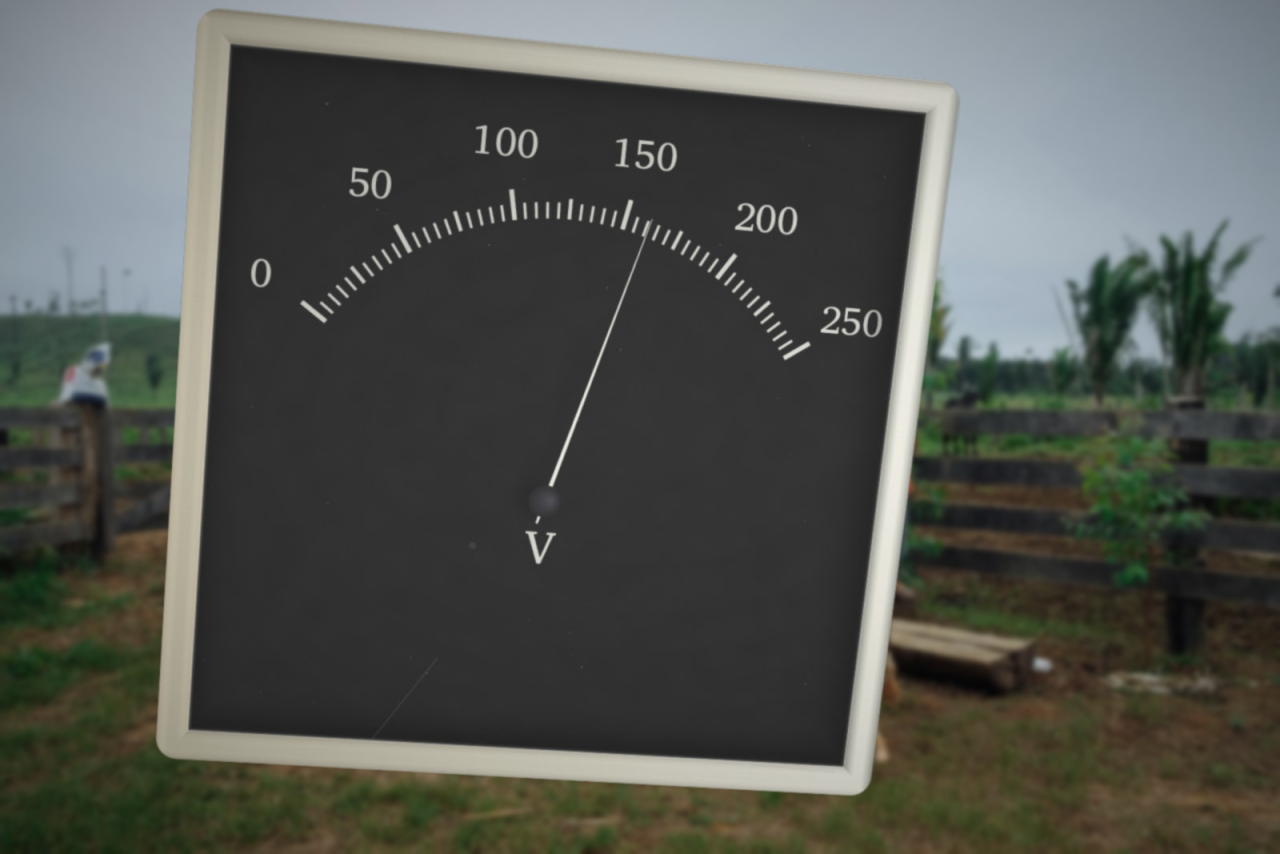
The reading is 160 V
